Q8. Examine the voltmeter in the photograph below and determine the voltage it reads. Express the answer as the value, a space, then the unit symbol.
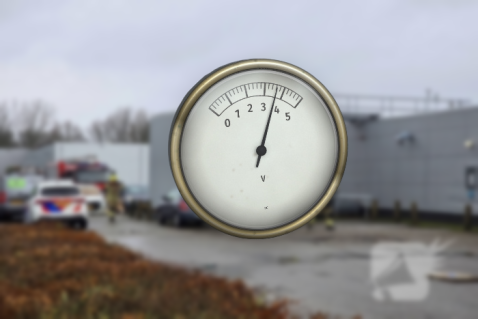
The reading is 3.6 V
